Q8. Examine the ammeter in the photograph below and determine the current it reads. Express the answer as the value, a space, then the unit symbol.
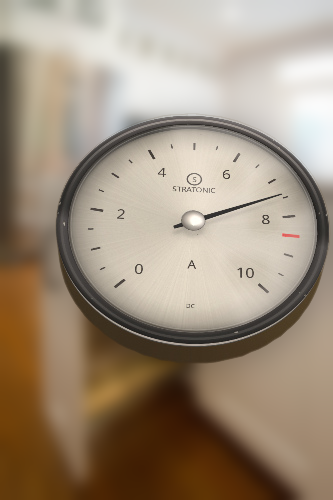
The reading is 7.5 A
